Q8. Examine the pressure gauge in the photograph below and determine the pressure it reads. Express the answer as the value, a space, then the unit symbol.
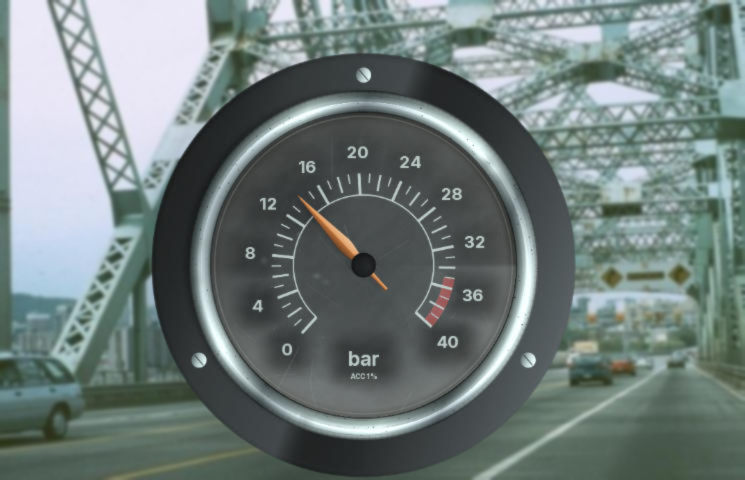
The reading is 14 bar
